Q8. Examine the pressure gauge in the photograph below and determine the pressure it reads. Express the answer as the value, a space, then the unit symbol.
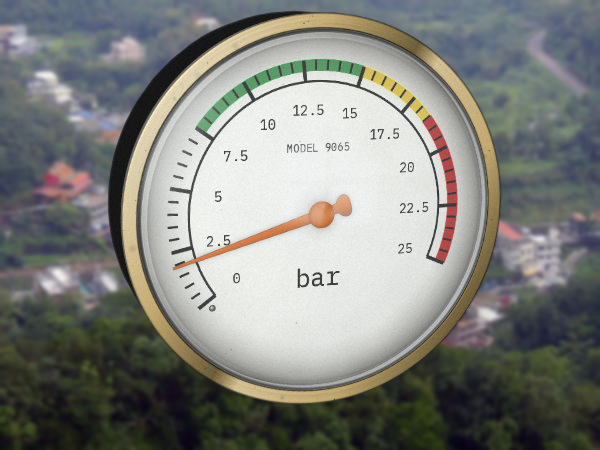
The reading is 2 bar
